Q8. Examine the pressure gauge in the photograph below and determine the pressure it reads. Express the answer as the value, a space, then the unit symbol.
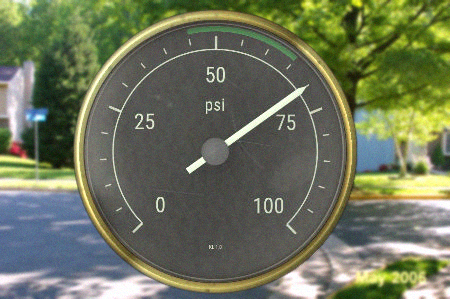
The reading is 70 psi
